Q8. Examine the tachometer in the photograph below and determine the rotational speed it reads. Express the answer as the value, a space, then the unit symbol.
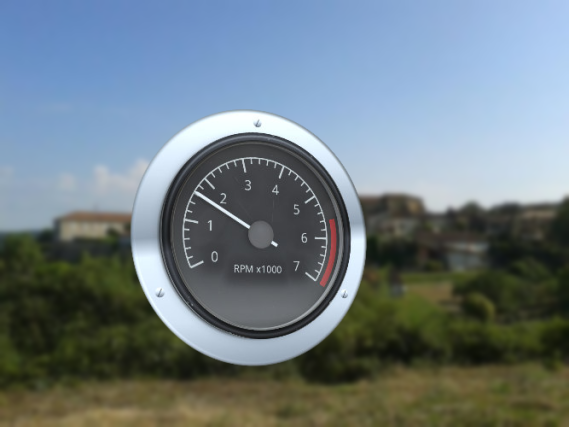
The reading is 1600 rpm
